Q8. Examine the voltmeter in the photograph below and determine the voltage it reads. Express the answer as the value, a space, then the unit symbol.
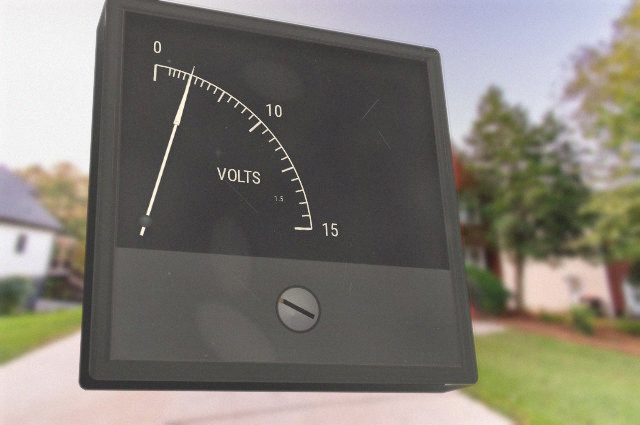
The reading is 5 V
